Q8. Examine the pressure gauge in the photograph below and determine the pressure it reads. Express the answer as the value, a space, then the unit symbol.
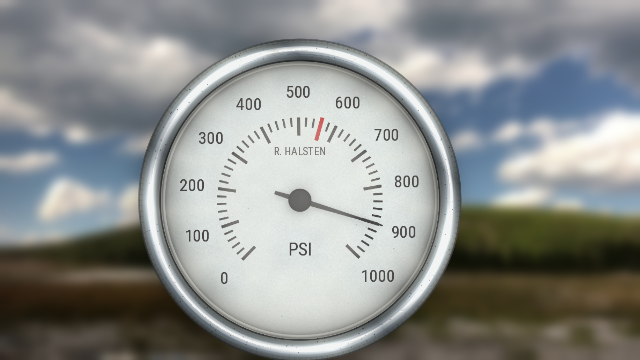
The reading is 900 psi
